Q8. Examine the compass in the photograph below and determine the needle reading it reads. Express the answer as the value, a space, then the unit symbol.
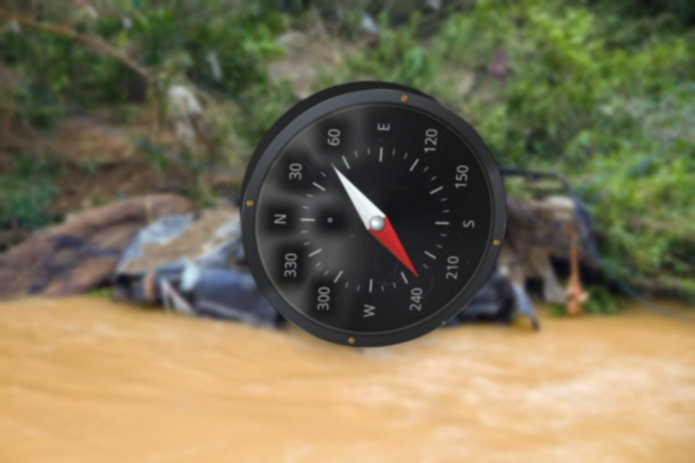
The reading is 230 °
